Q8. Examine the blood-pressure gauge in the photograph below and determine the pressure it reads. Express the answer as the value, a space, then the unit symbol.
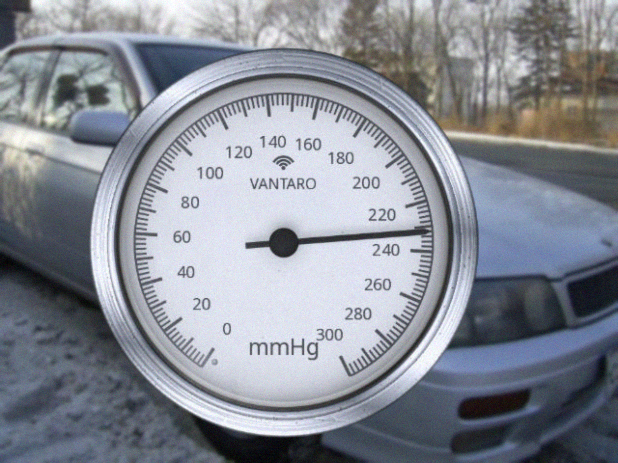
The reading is 232 mmHg
